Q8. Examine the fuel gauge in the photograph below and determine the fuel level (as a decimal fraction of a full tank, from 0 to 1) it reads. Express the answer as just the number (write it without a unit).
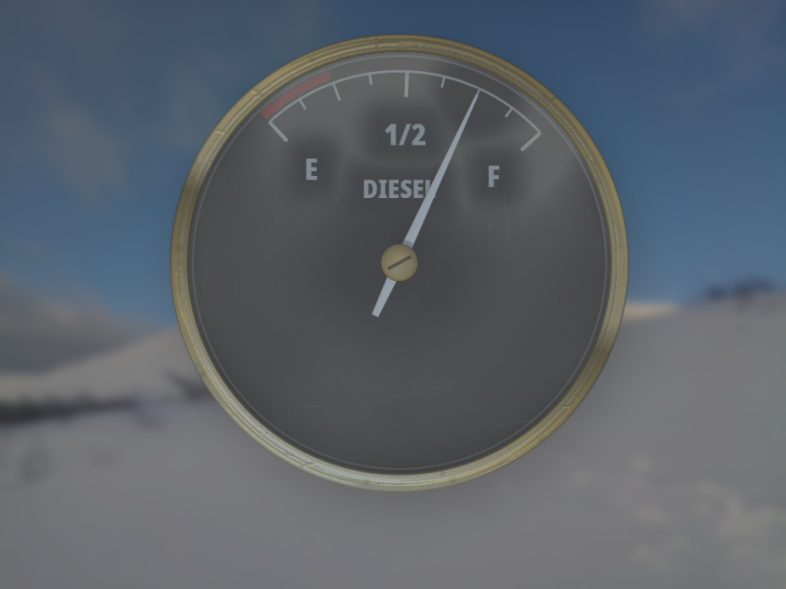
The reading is 0.75
